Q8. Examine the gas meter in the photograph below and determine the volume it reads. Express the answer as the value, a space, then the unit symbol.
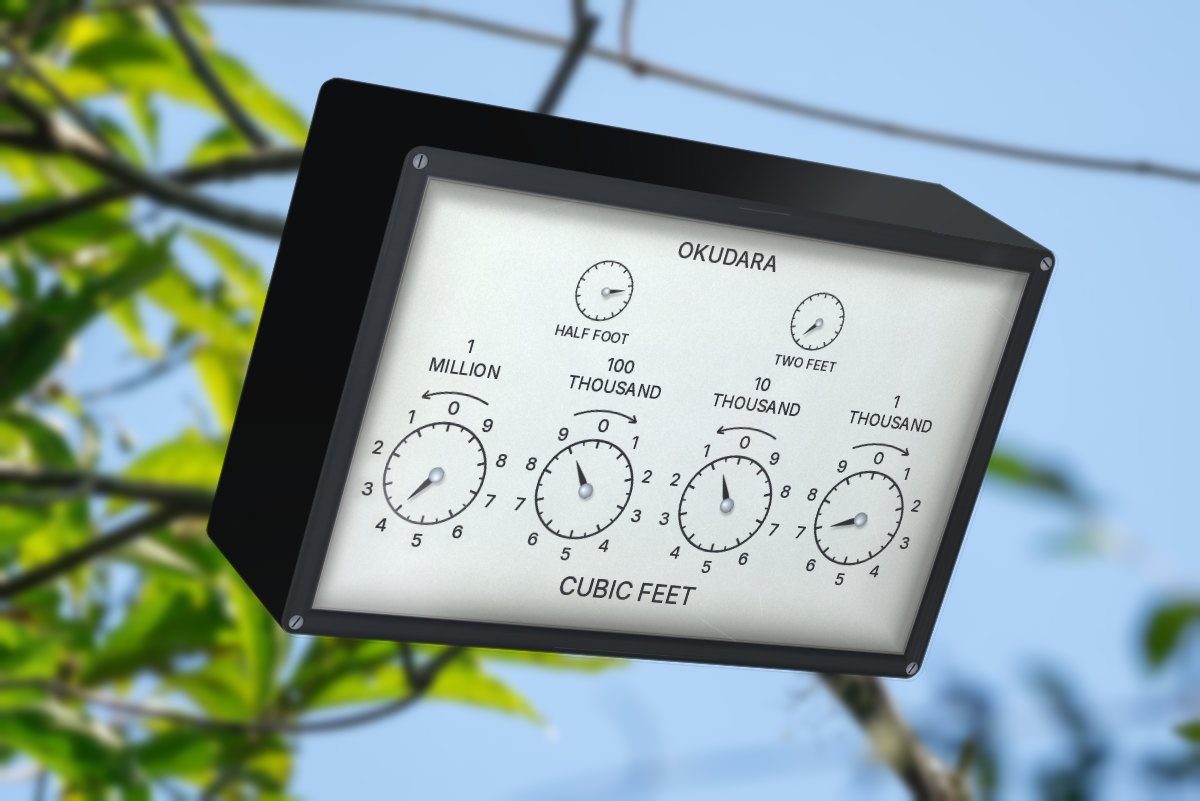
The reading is 390700 ft³
